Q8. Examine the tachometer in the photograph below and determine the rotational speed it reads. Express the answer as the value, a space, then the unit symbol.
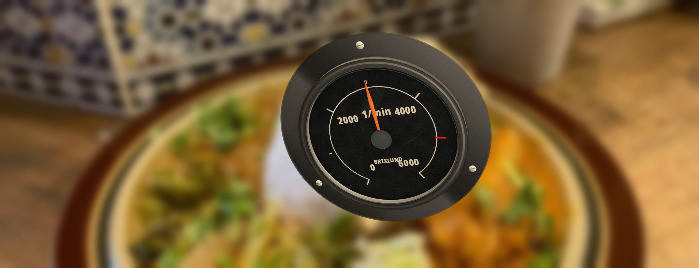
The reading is 3000 rpm
